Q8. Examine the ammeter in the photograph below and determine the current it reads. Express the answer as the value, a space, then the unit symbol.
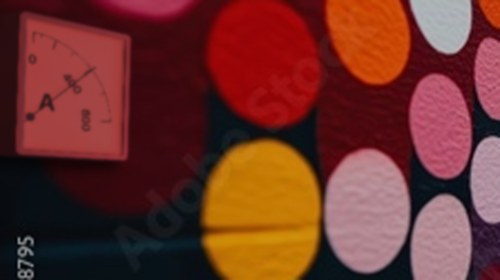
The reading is 400 A
